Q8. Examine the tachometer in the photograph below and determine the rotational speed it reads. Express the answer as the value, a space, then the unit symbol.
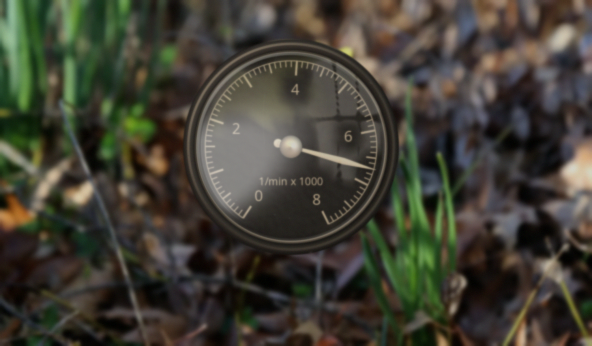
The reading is 6700 rpm
